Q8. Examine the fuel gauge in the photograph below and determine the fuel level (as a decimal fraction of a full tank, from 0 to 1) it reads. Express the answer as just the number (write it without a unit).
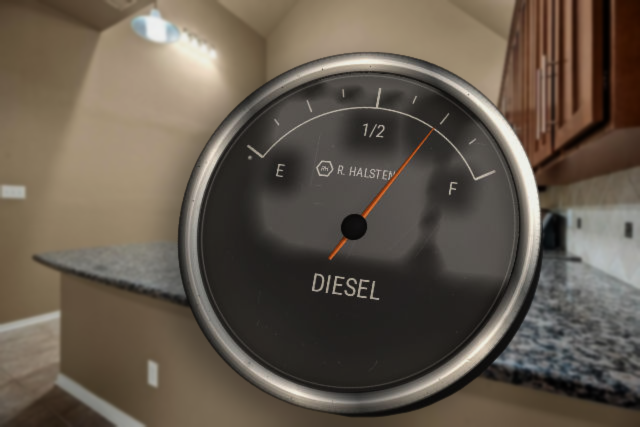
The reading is 0.75
